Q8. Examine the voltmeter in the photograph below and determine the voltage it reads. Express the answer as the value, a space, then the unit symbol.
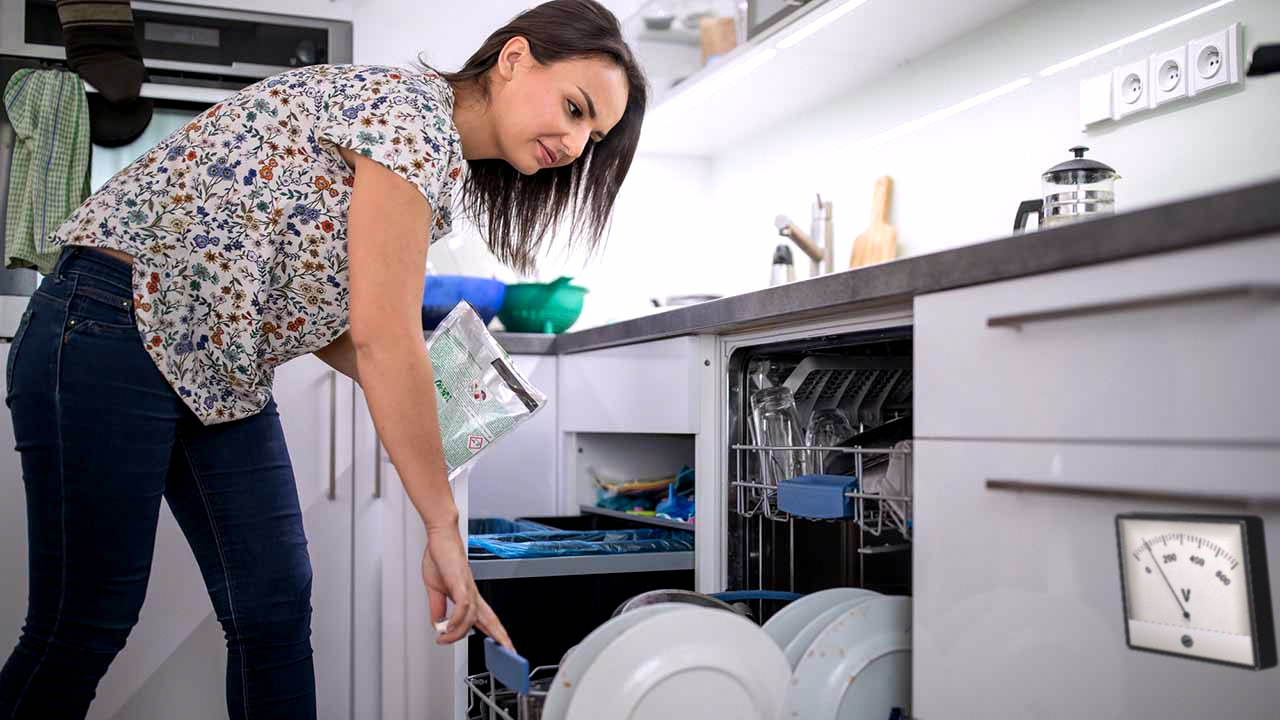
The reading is 100 V
